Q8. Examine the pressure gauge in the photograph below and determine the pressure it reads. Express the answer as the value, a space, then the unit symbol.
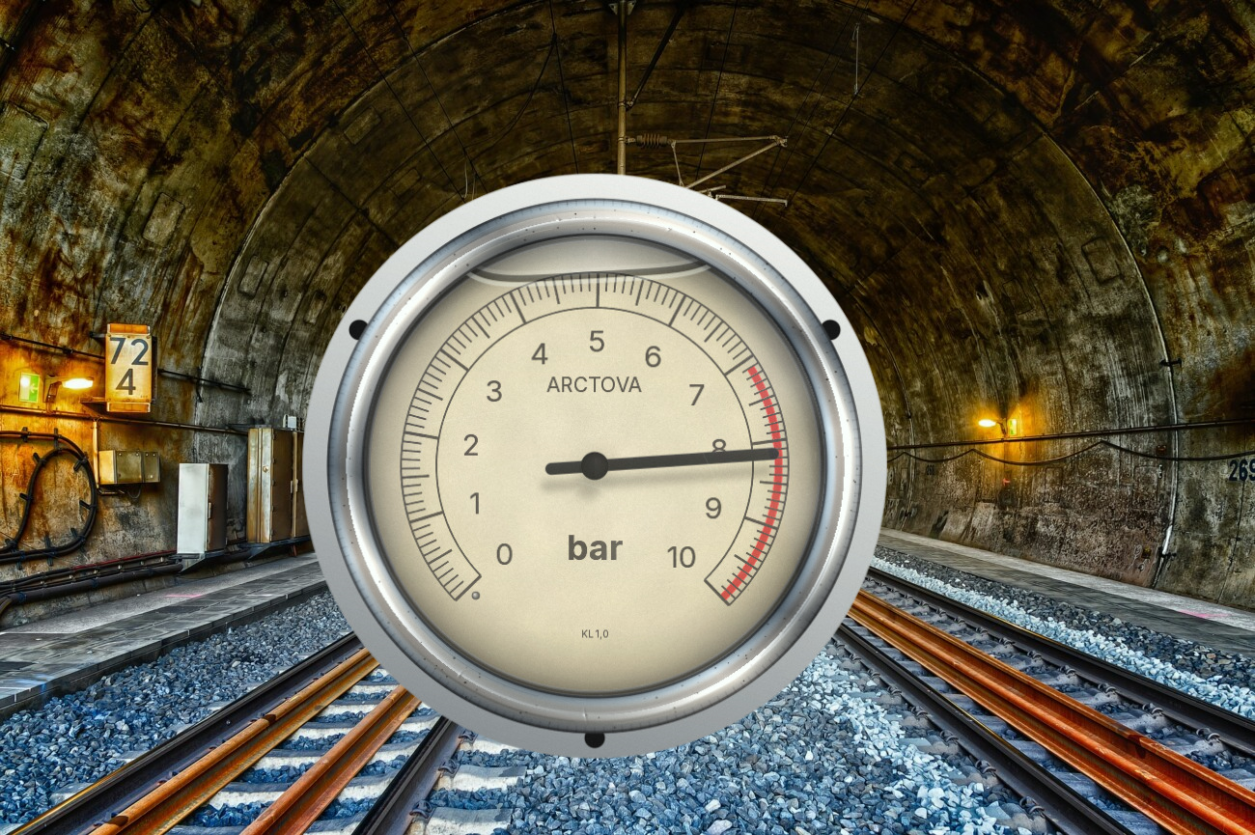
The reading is 8.15 bar
